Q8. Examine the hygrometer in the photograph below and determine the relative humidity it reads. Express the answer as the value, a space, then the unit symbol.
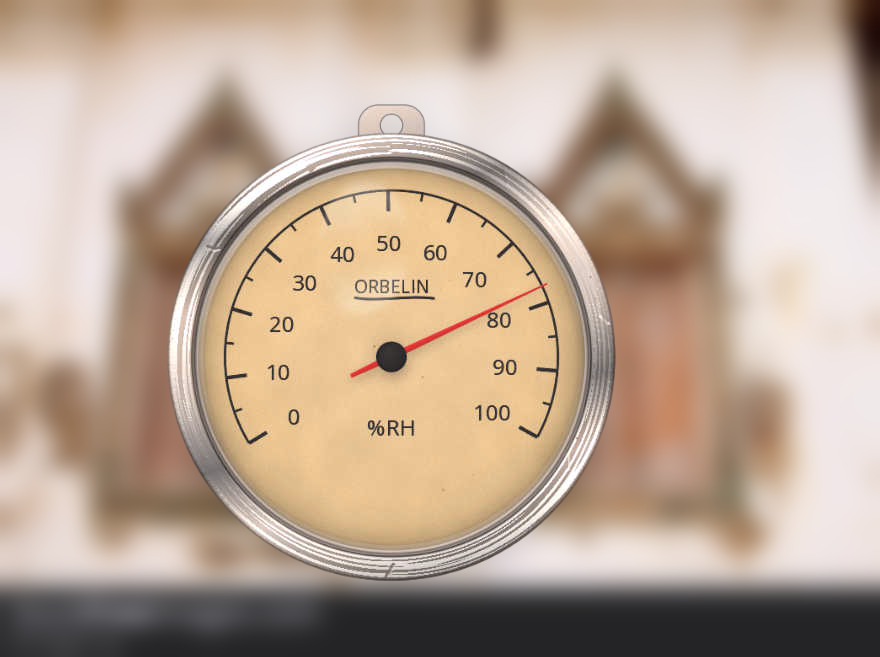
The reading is 77.5 %
